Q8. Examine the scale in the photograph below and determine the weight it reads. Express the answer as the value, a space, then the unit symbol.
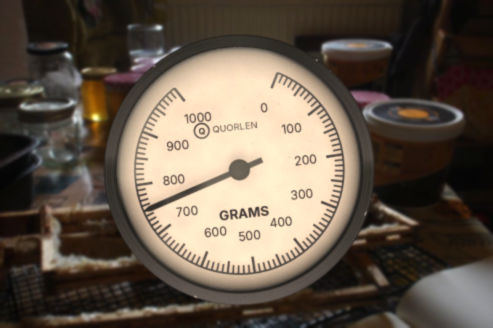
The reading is 750 g
